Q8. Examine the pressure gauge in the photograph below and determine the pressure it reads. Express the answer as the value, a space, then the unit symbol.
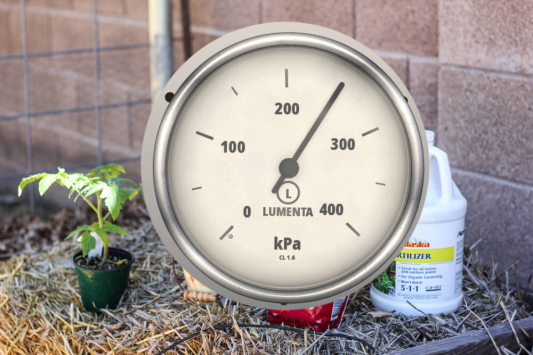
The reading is 250 kPa
